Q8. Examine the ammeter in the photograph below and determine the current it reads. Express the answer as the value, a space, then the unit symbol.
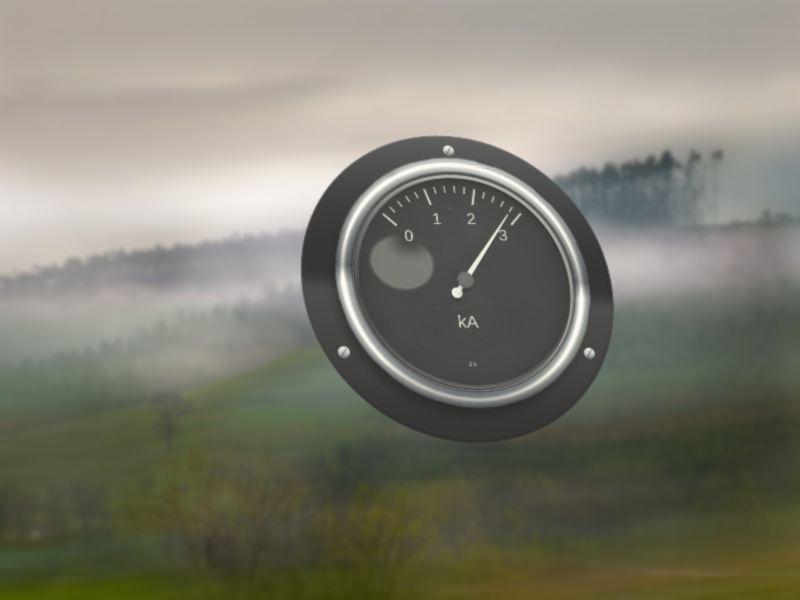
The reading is 2.8 kA
